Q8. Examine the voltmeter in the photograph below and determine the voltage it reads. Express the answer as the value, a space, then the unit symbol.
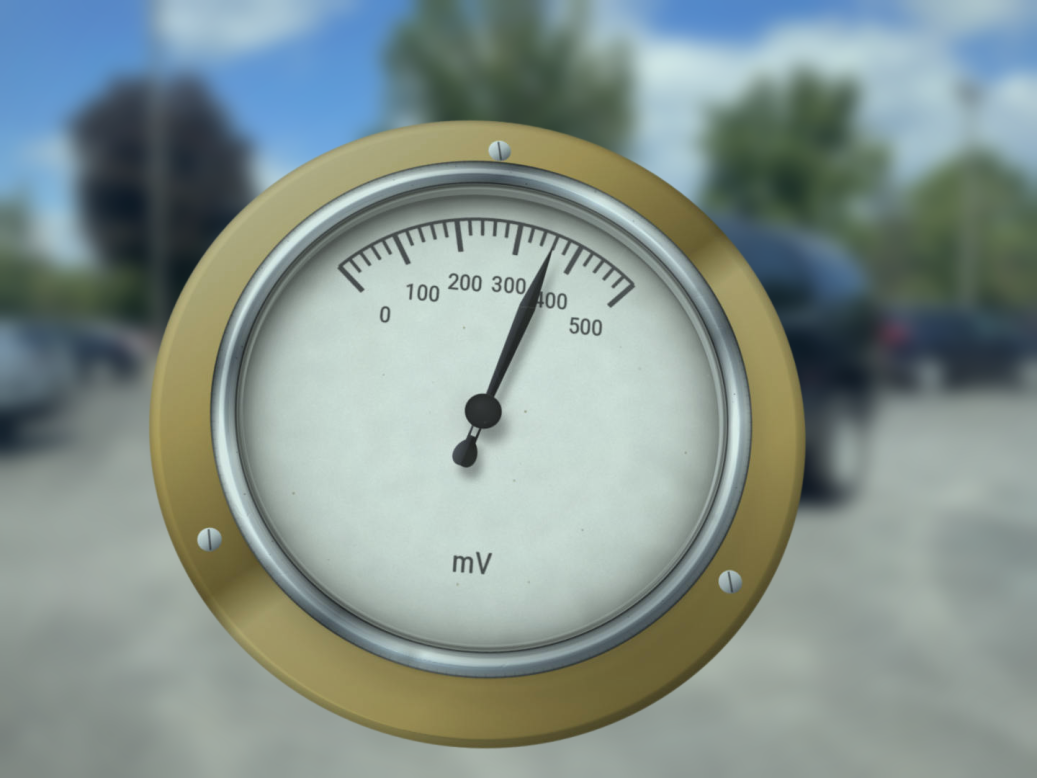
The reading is 360 mV
